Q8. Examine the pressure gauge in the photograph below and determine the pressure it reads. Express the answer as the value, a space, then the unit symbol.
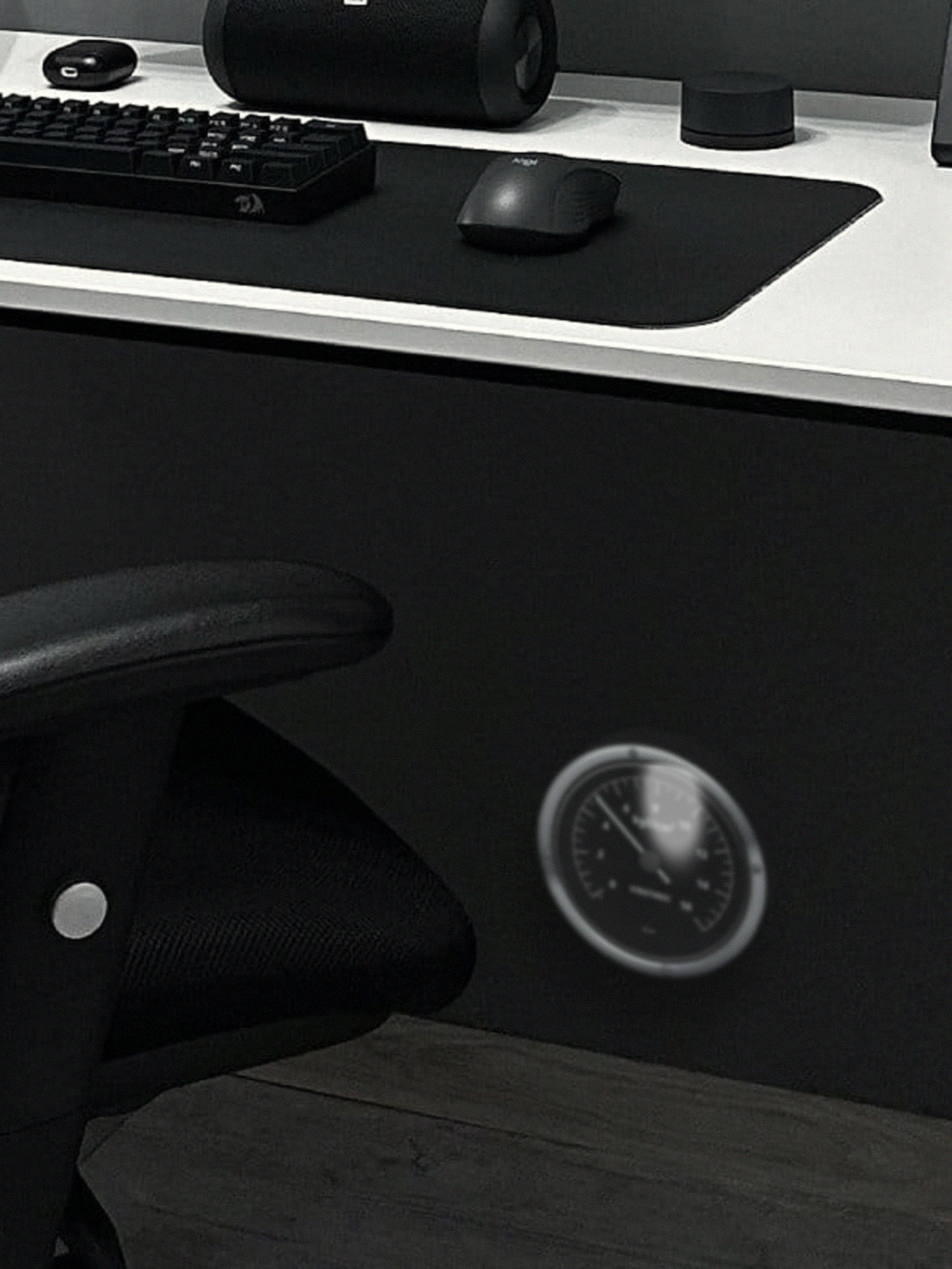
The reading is 5 kg/cm²
